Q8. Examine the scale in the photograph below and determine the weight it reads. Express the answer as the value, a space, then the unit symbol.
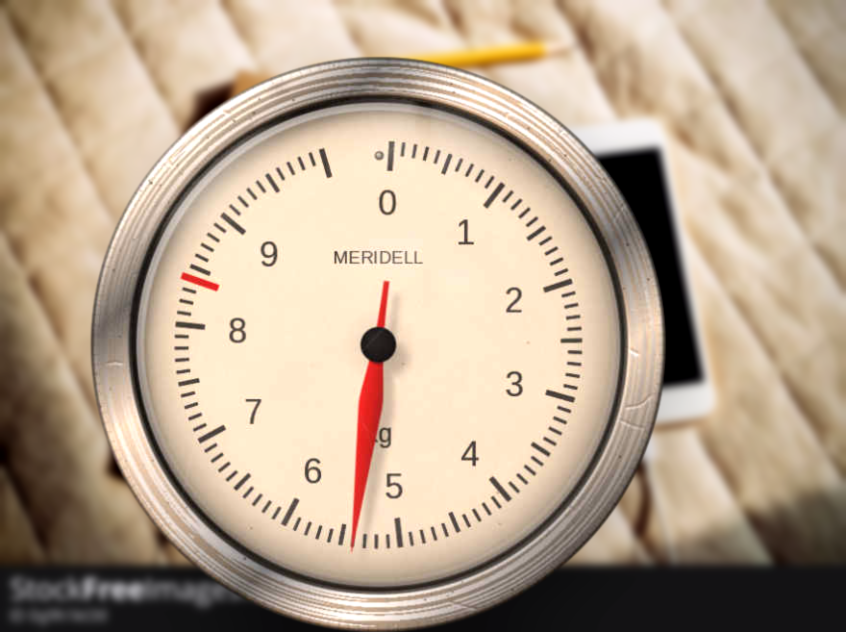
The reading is 5.4 kg
